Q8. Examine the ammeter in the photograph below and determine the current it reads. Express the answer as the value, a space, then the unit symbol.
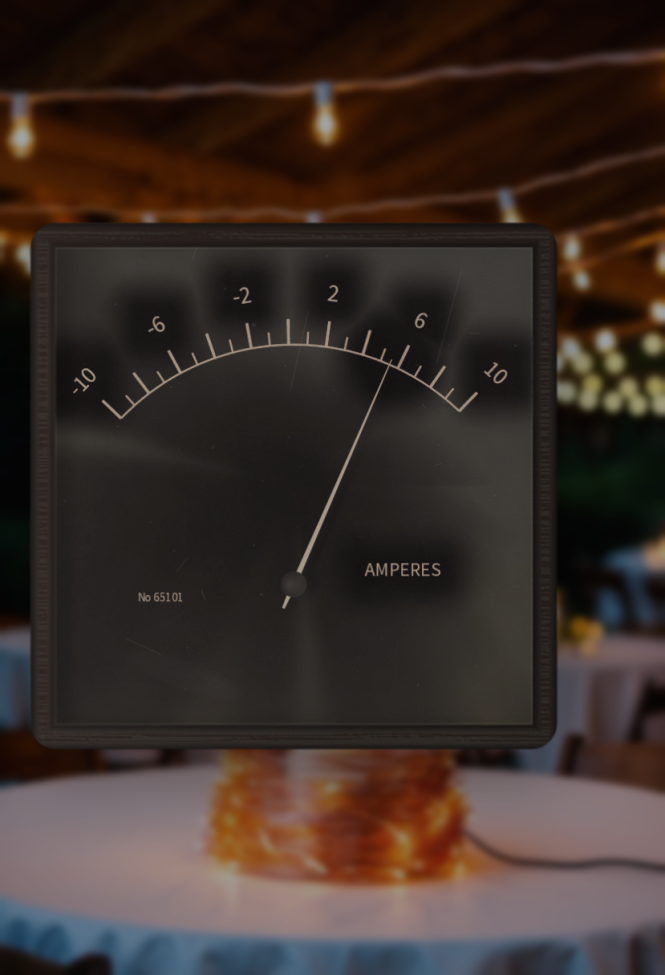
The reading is 5.5 A
